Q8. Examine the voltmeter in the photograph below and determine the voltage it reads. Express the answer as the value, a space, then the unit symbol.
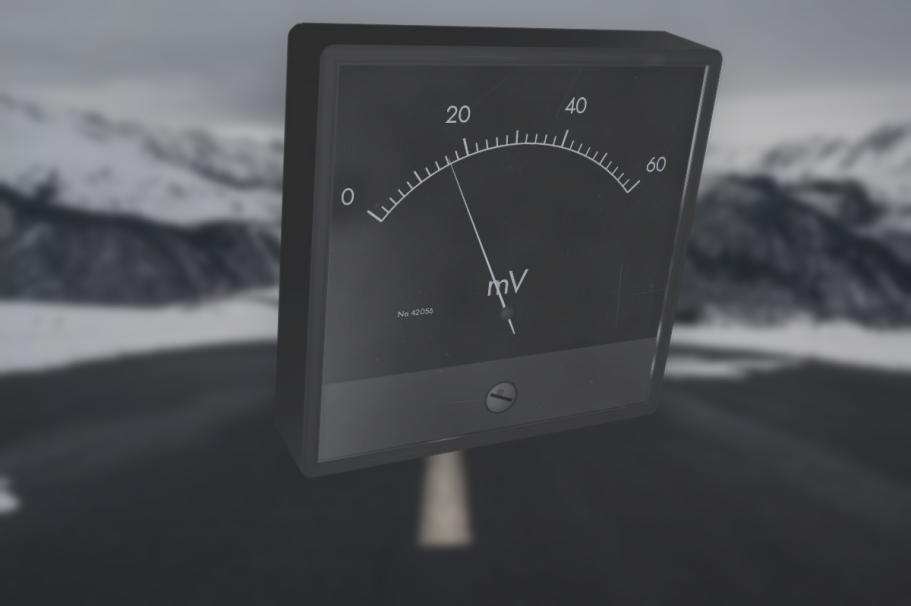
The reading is 16 mV
